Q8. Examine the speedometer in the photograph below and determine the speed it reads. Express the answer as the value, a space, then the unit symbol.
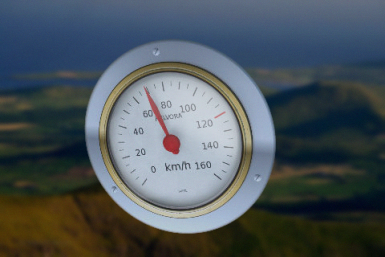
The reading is 70 km/h
